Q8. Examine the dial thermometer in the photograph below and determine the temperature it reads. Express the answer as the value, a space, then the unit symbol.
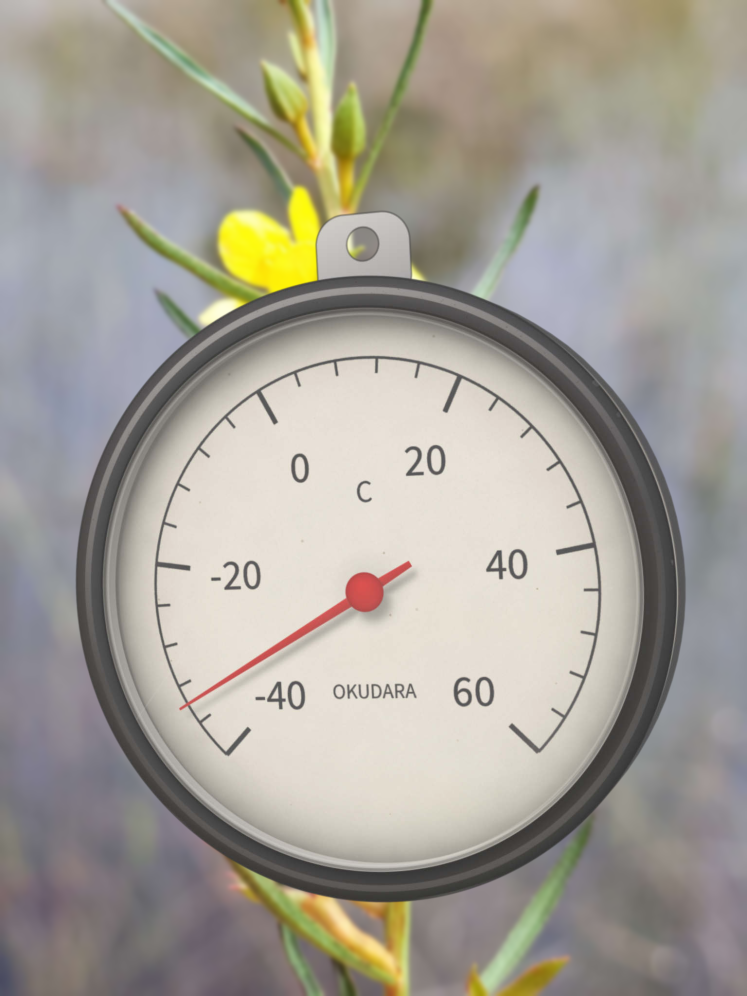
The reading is -34 °C
